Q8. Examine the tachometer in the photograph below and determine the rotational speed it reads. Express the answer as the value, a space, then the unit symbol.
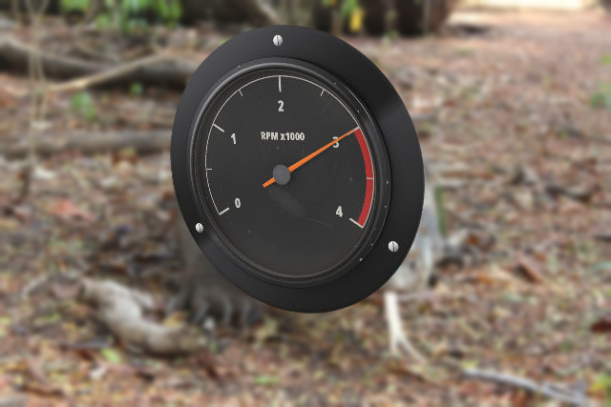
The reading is 3000 rpm
